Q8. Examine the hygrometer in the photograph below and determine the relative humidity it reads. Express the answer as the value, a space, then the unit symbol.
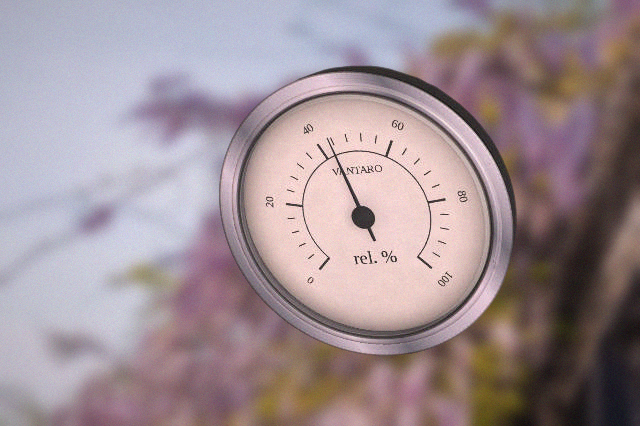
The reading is 44 %
